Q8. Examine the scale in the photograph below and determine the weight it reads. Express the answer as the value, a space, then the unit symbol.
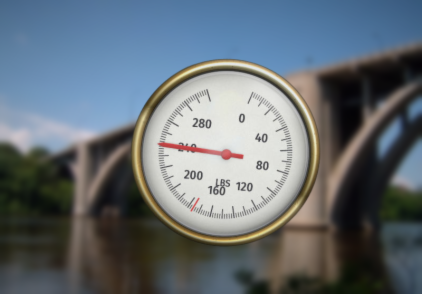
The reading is 240 lb
